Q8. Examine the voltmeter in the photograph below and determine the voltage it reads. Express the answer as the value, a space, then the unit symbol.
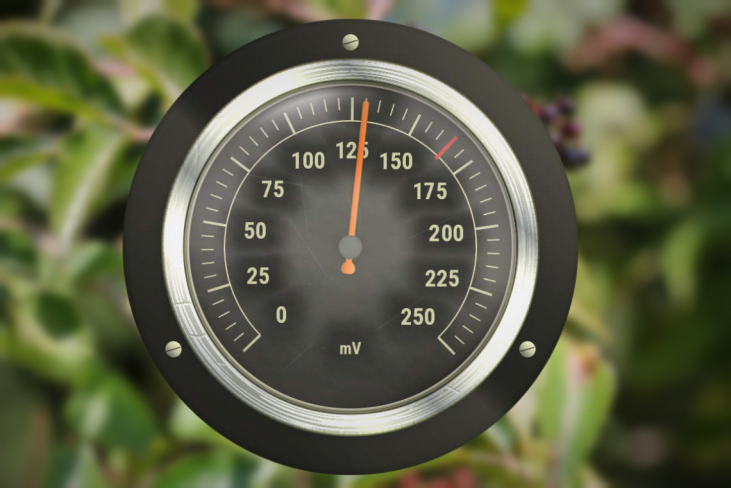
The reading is 130 mV
